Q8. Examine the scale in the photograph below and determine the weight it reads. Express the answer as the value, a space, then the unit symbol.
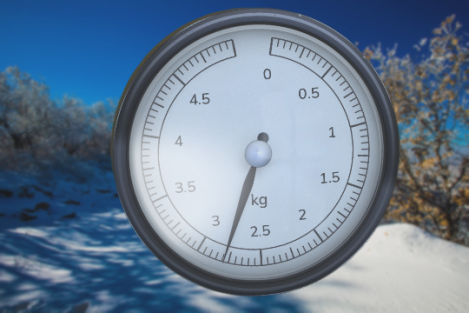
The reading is 2.8 kg
